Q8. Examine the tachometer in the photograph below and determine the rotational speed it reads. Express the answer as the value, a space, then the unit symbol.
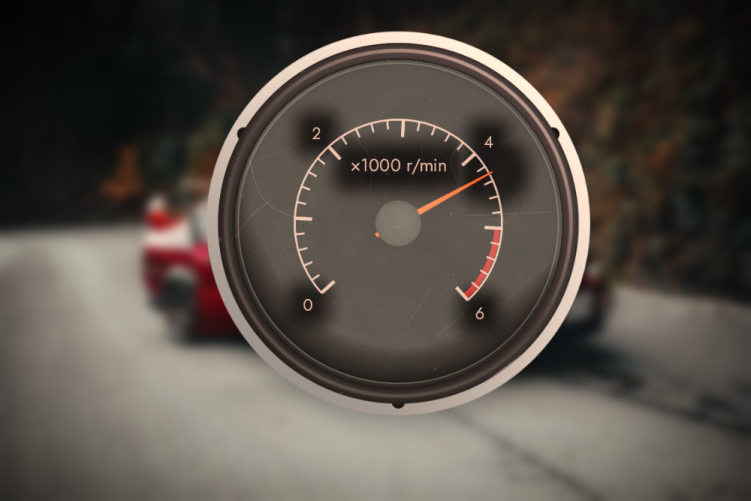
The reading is 4300 rpm
